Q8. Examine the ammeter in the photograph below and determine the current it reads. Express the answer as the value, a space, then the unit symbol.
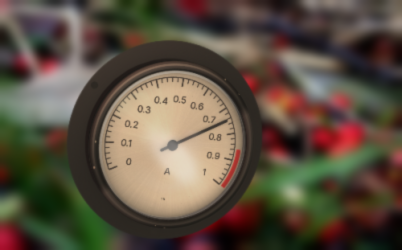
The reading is 0.74 A
